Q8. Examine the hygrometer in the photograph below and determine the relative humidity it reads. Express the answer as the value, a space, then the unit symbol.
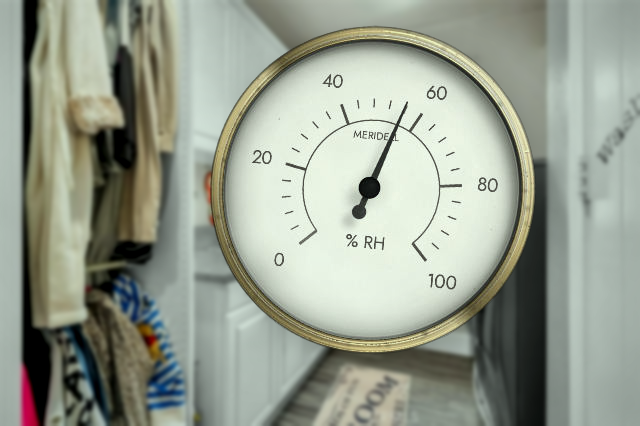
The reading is 56 %
